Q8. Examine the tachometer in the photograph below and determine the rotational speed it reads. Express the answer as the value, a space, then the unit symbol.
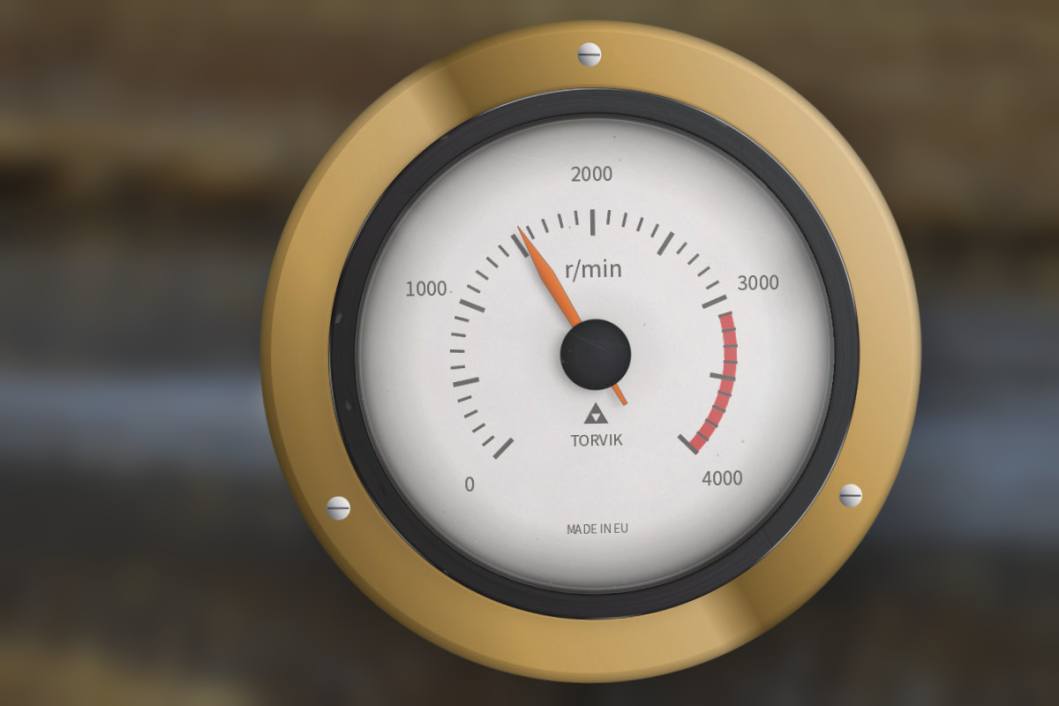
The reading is 1550 rpm
